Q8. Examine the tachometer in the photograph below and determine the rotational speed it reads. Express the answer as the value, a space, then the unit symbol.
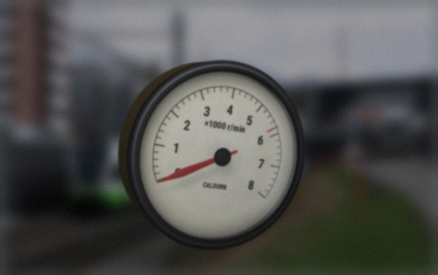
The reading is 0 rpm
